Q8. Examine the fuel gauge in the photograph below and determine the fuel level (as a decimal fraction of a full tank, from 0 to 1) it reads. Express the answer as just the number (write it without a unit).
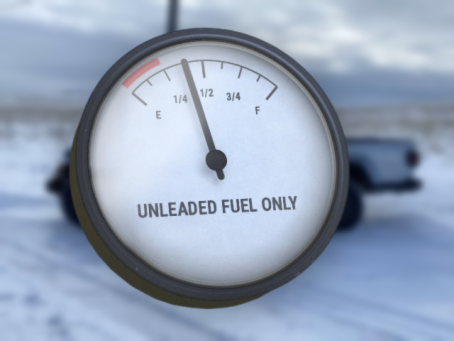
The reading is 0.375
